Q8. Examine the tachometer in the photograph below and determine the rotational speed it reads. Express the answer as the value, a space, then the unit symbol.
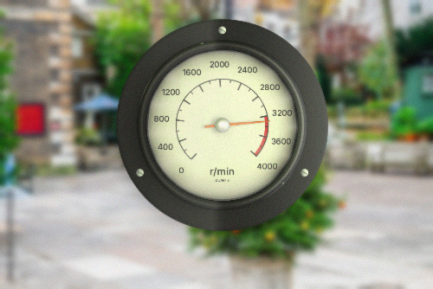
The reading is 3300 rpm
